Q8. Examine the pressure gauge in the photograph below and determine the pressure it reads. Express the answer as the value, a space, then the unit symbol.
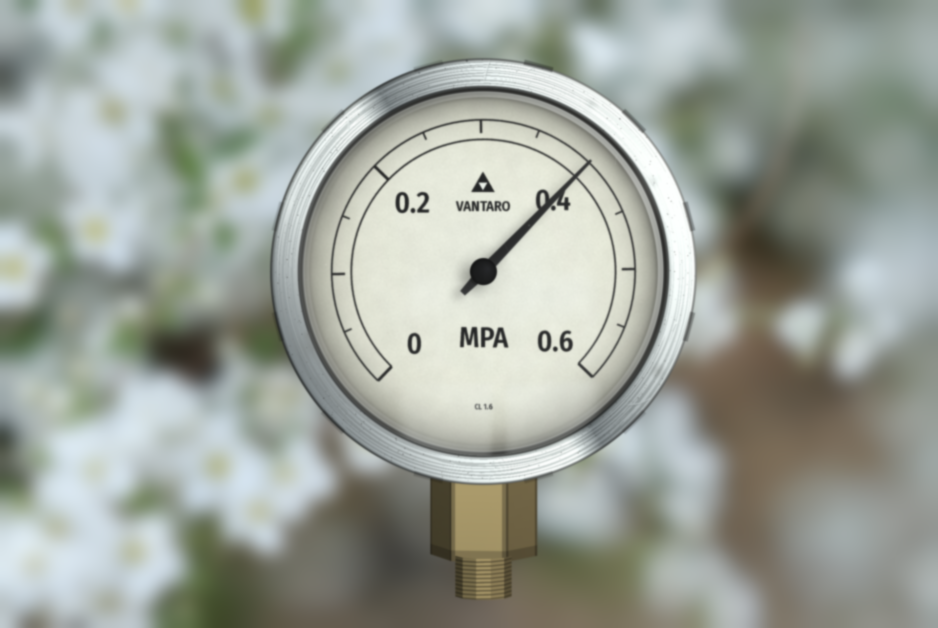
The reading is 0.4 MPa
